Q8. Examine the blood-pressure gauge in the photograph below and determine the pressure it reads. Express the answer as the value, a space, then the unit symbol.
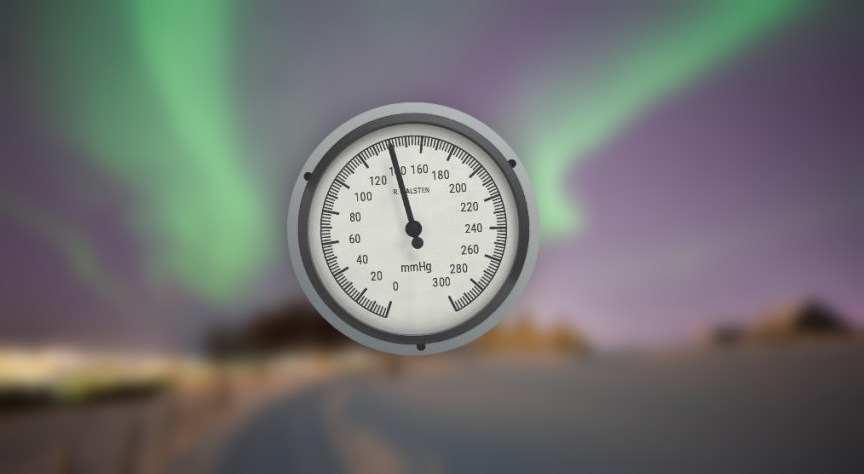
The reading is 140 mmHg
